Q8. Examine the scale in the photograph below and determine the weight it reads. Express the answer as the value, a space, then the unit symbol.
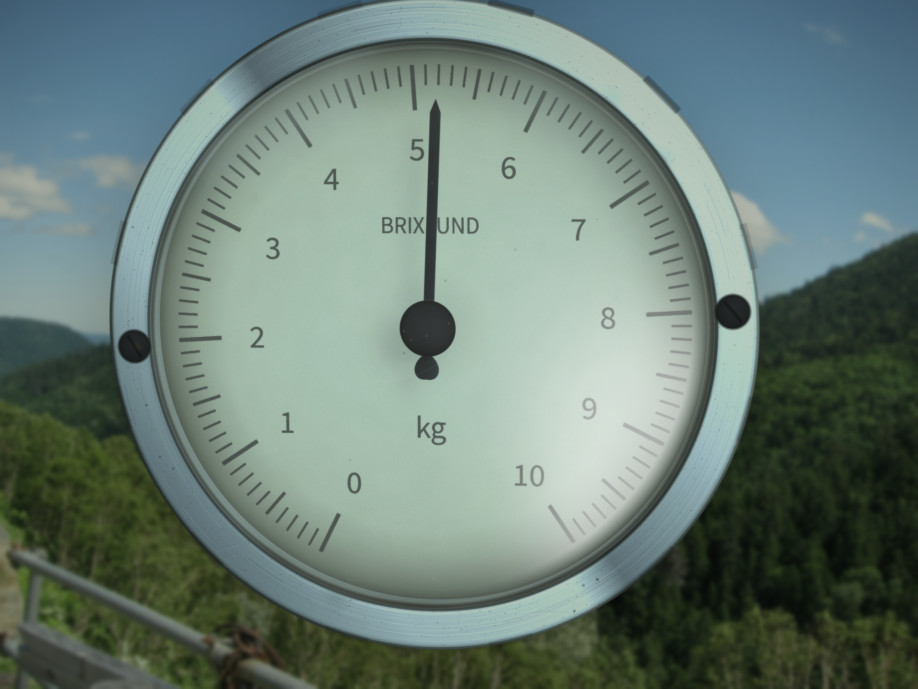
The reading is 5.2 kg
